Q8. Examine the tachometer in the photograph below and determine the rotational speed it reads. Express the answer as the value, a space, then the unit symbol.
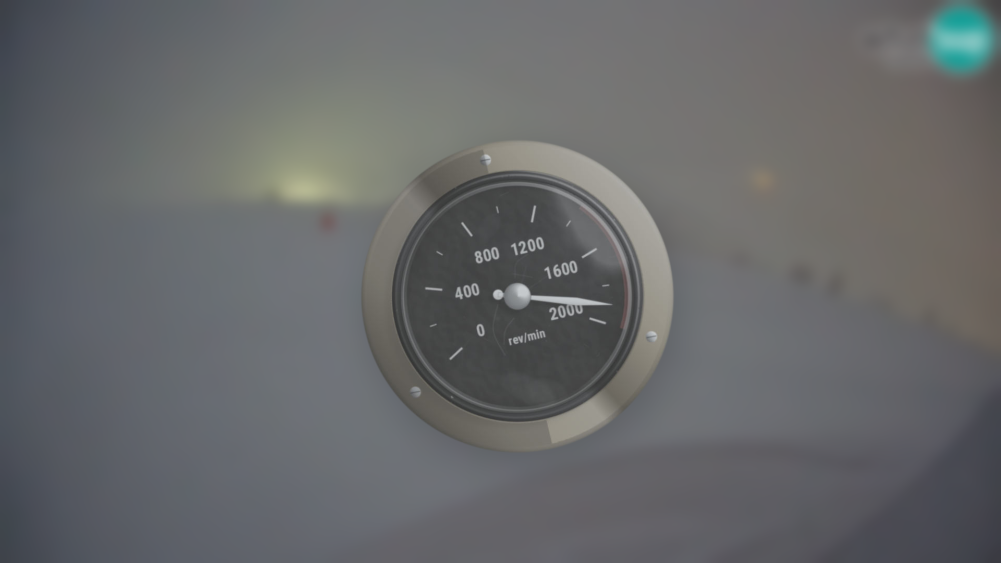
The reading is 1900 rpm
